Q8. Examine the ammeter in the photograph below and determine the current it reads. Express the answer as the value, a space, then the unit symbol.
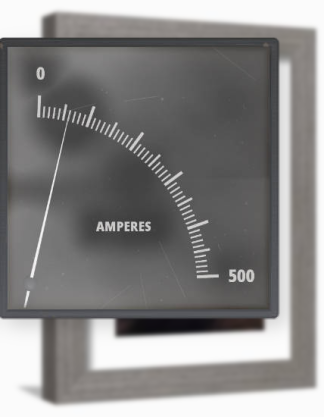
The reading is 60 A
